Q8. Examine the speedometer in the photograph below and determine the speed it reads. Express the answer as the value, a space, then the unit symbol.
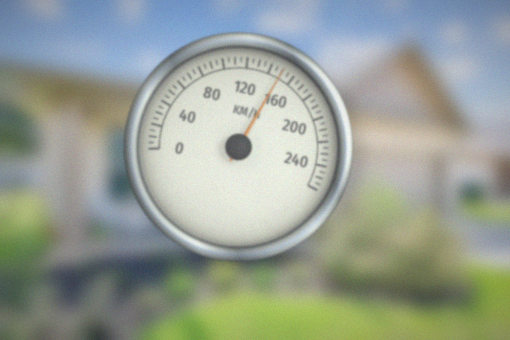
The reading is 150 km/h
